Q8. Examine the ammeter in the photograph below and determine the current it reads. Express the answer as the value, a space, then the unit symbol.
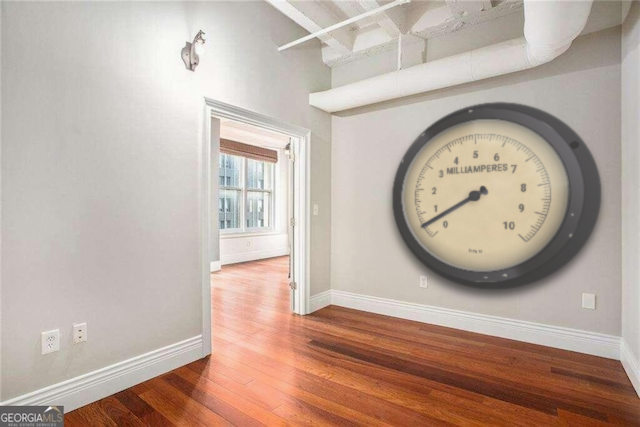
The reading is 0.5 mA
